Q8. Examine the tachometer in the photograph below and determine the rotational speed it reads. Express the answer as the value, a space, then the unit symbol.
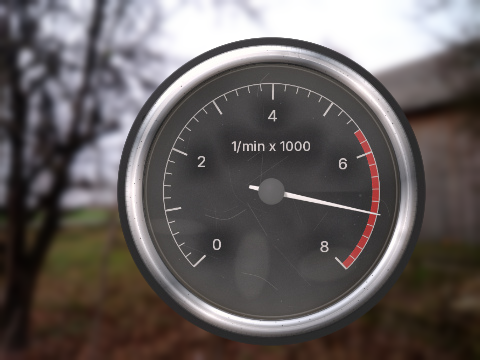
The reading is 7000 rpm
